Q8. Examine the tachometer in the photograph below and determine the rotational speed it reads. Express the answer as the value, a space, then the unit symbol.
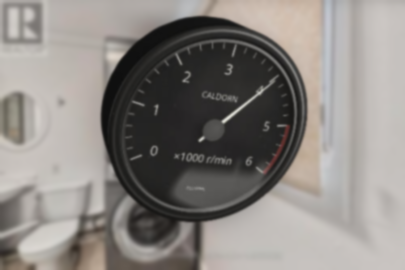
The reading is 4000 rpm
